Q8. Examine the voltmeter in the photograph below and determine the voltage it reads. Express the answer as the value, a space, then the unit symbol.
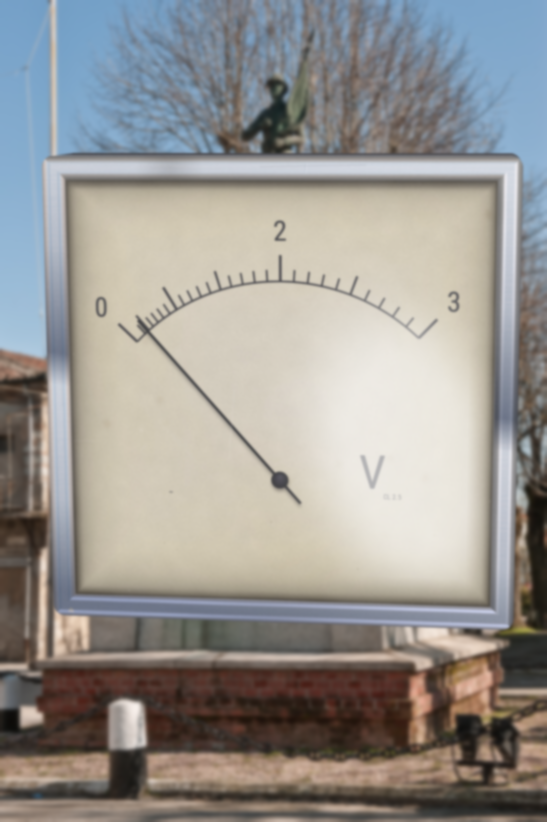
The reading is 0.5 V
